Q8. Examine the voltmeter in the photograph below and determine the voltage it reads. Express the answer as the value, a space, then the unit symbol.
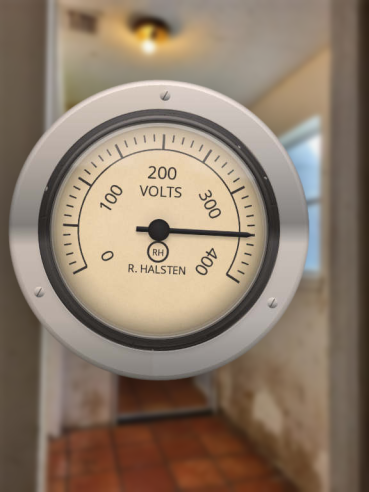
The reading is 350 V
